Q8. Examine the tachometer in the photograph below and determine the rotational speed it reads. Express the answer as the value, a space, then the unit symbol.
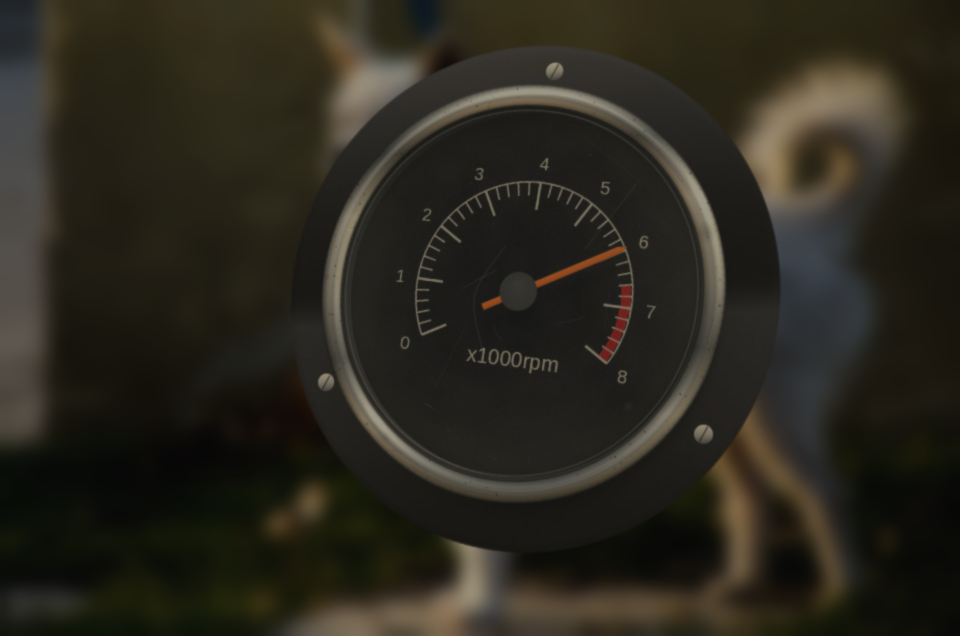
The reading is 6000 rpm
